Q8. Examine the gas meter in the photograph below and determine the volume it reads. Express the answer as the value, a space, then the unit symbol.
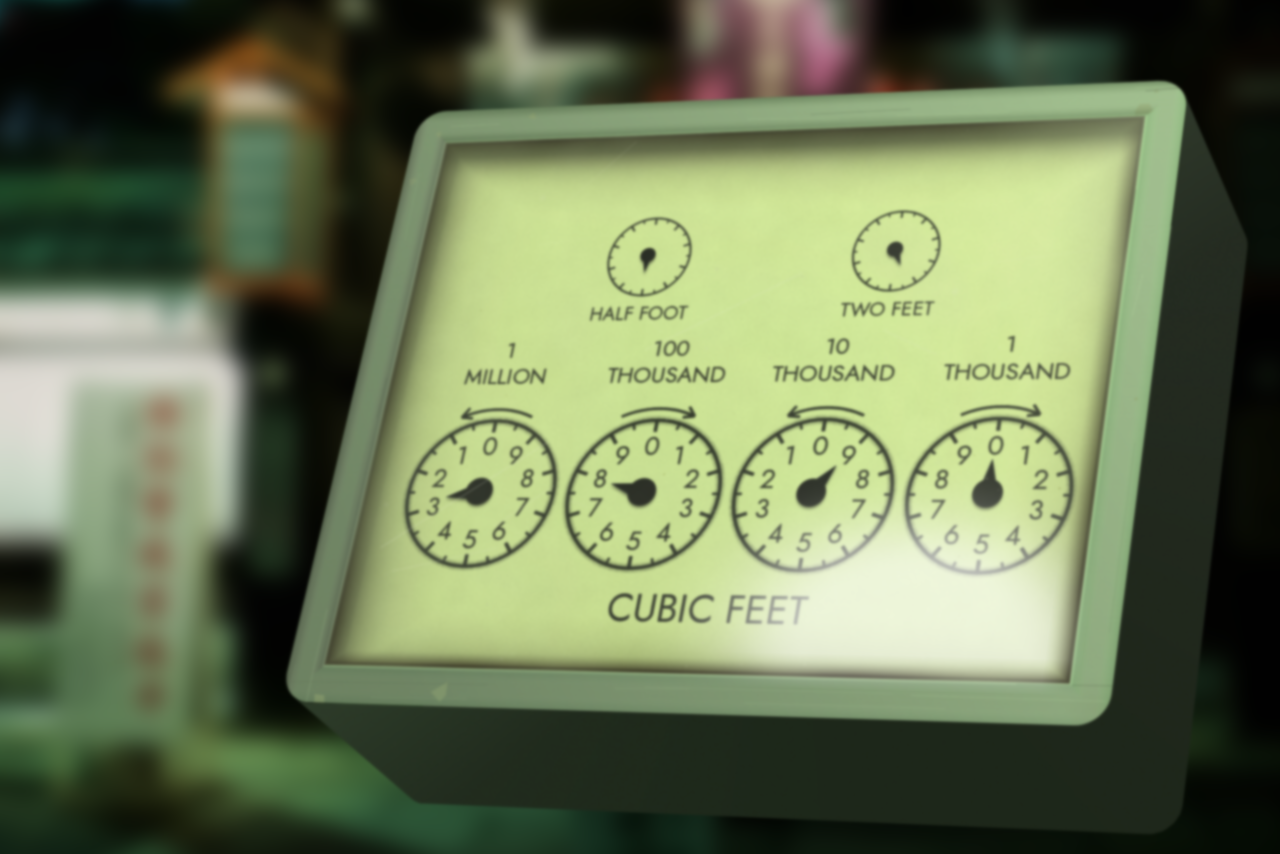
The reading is 279000 ft³
